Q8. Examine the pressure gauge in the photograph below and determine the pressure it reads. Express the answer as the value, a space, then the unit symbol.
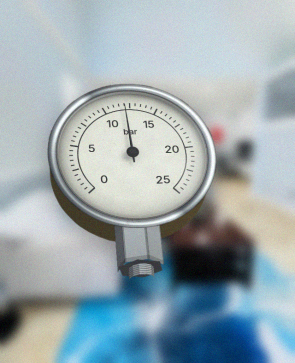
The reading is 12 bar
